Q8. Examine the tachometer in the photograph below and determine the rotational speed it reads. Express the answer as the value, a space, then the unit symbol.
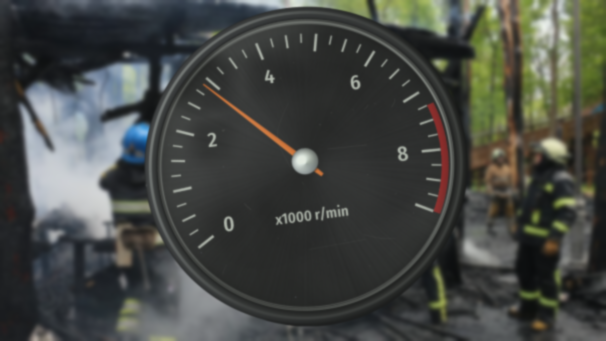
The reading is 2875 rpm
